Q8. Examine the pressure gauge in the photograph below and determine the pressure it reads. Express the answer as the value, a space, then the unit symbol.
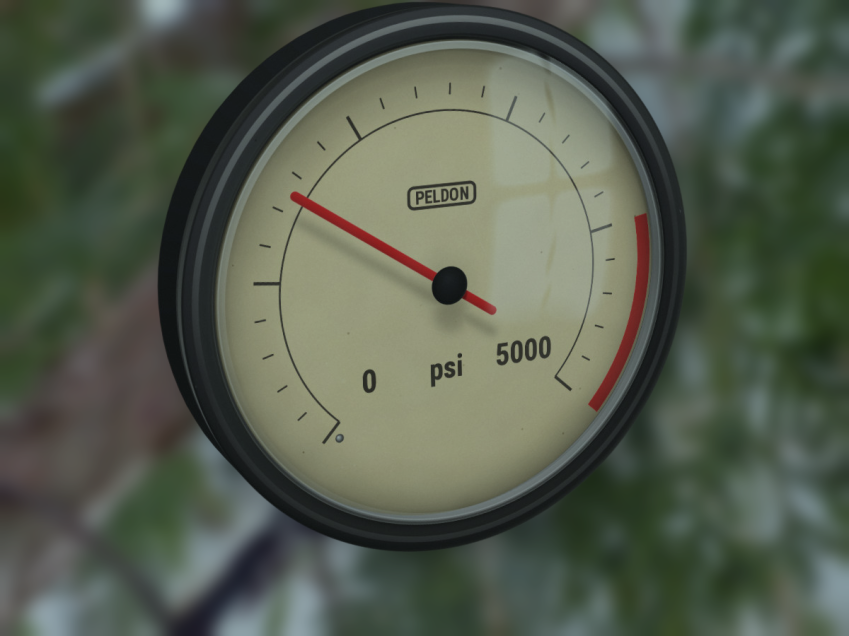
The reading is 1500 psi
